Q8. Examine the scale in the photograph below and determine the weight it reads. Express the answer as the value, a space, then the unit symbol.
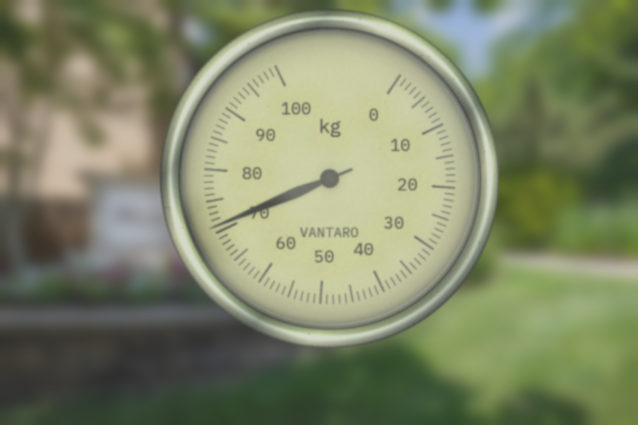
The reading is 71 kg
